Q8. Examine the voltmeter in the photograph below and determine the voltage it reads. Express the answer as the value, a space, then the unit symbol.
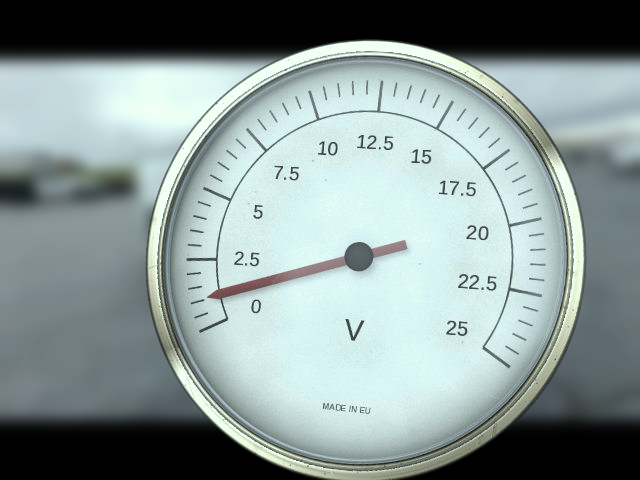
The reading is 1 V
